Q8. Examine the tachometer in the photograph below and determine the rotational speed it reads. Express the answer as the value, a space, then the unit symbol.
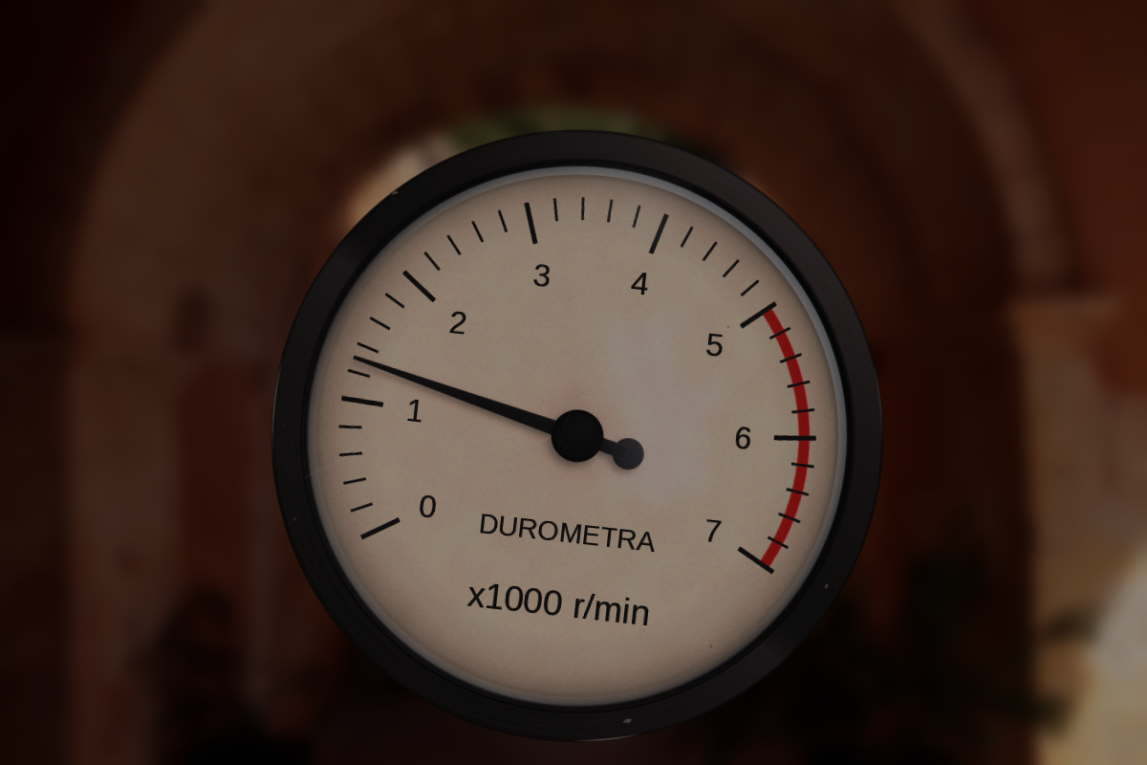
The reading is 1300 rpm
